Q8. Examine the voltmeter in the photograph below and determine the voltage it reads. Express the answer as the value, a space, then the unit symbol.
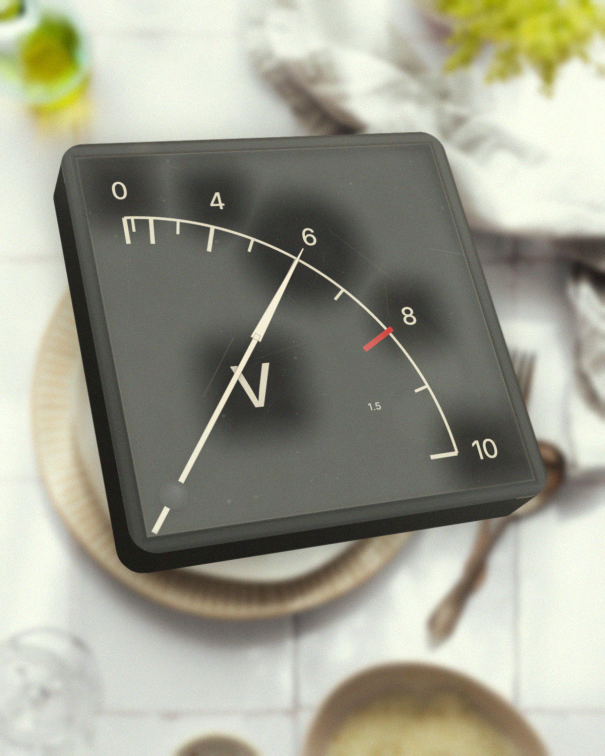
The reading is 6 V
